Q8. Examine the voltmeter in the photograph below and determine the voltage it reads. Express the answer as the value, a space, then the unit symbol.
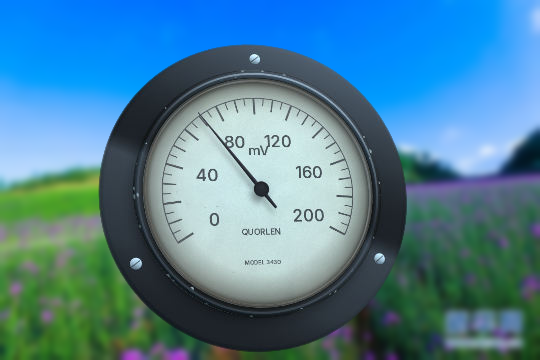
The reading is 70 mV
